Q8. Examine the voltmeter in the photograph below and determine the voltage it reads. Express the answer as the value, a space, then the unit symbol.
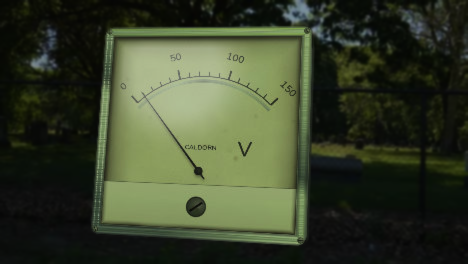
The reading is 10 V
